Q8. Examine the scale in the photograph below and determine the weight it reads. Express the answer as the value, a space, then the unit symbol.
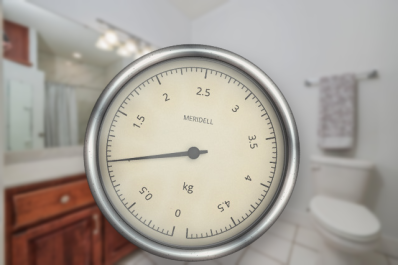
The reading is 1 kg
